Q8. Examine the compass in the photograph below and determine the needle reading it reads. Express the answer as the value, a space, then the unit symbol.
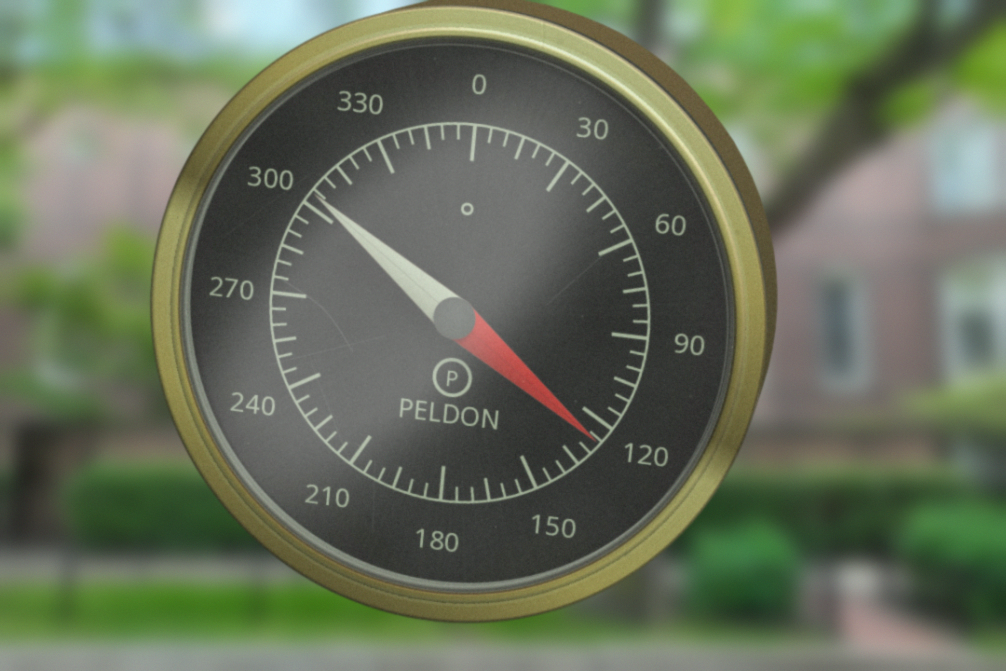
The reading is 125 °
